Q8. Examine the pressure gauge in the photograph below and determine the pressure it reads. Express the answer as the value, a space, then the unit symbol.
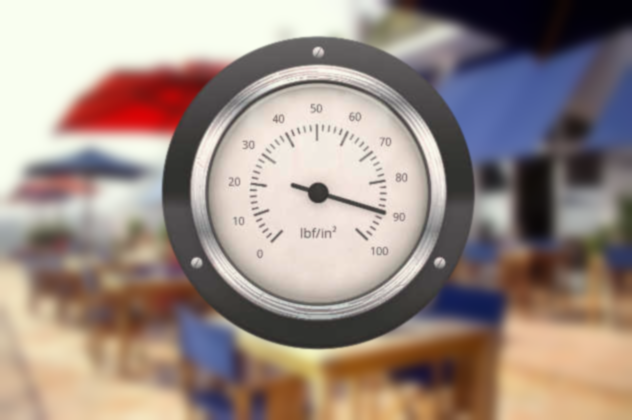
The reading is 90 psi
